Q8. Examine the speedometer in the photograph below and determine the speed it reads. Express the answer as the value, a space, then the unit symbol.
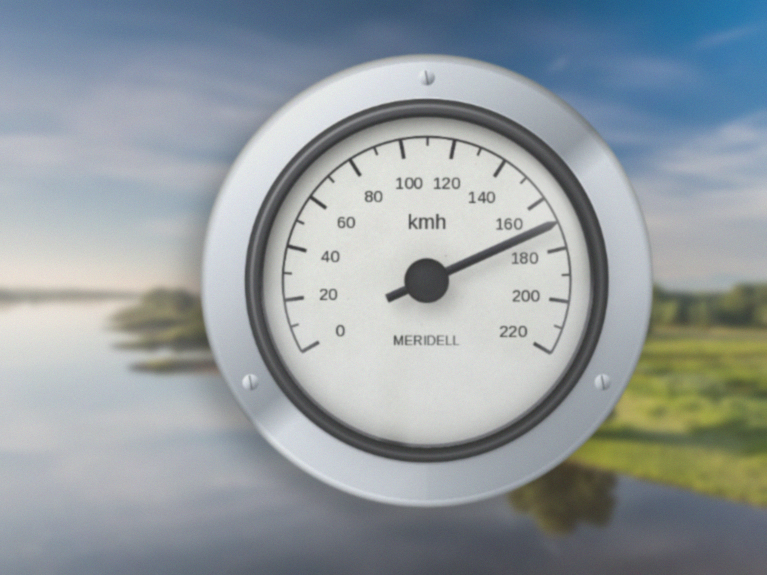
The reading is 170 km/h
